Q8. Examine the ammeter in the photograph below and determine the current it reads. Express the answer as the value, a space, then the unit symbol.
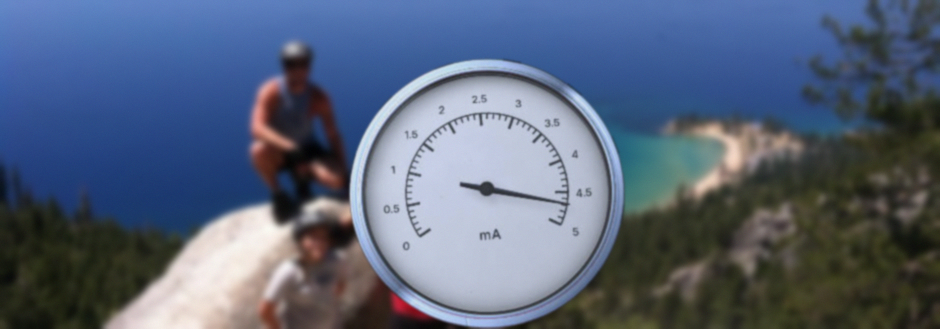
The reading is 4.7 mA
